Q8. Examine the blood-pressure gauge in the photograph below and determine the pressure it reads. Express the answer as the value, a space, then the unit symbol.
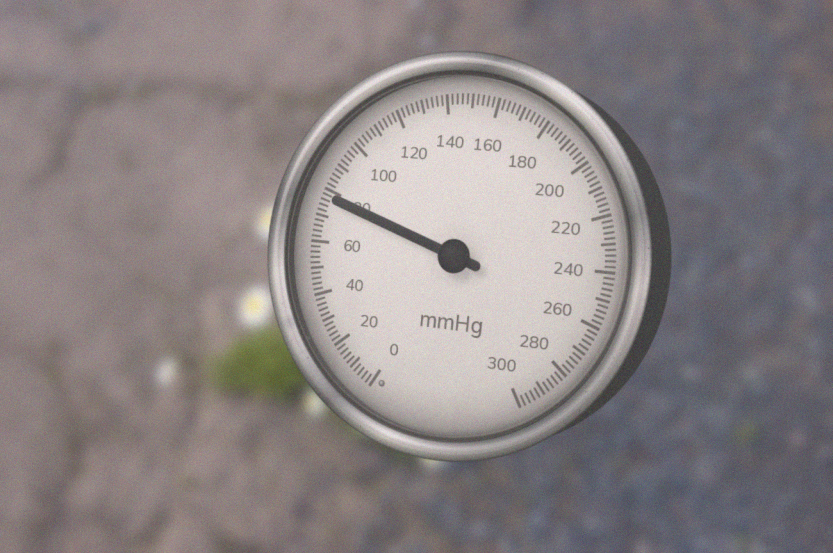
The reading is 78 mmHg
